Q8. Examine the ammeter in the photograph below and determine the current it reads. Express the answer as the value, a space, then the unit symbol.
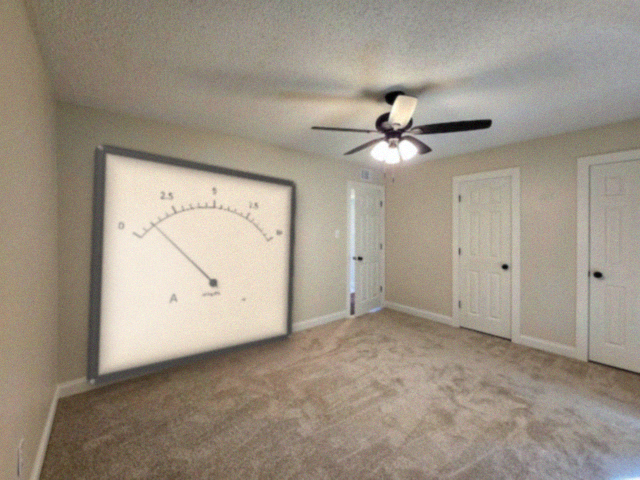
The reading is 1 A
